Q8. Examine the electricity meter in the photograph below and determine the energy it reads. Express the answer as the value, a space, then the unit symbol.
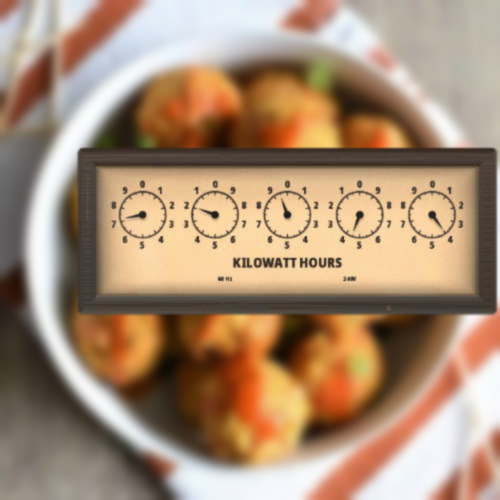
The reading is 71944 kWh
